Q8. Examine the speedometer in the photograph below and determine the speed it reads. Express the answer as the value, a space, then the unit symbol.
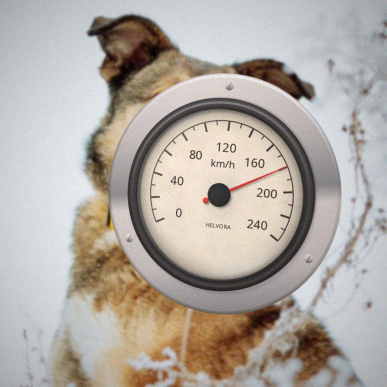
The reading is 180 km/h
